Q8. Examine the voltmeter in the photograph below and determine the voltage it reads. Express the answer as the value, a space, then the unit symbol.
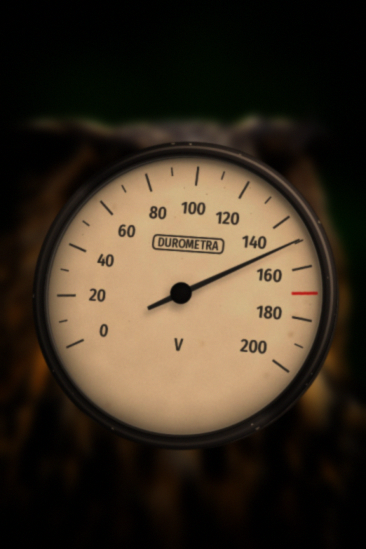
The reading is 150 V
